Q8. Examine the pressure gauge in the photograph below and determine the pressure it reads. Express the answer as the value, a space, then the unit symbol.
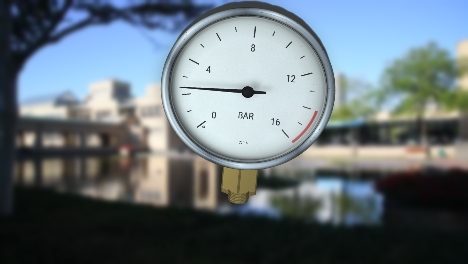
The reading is 2.5 bar
